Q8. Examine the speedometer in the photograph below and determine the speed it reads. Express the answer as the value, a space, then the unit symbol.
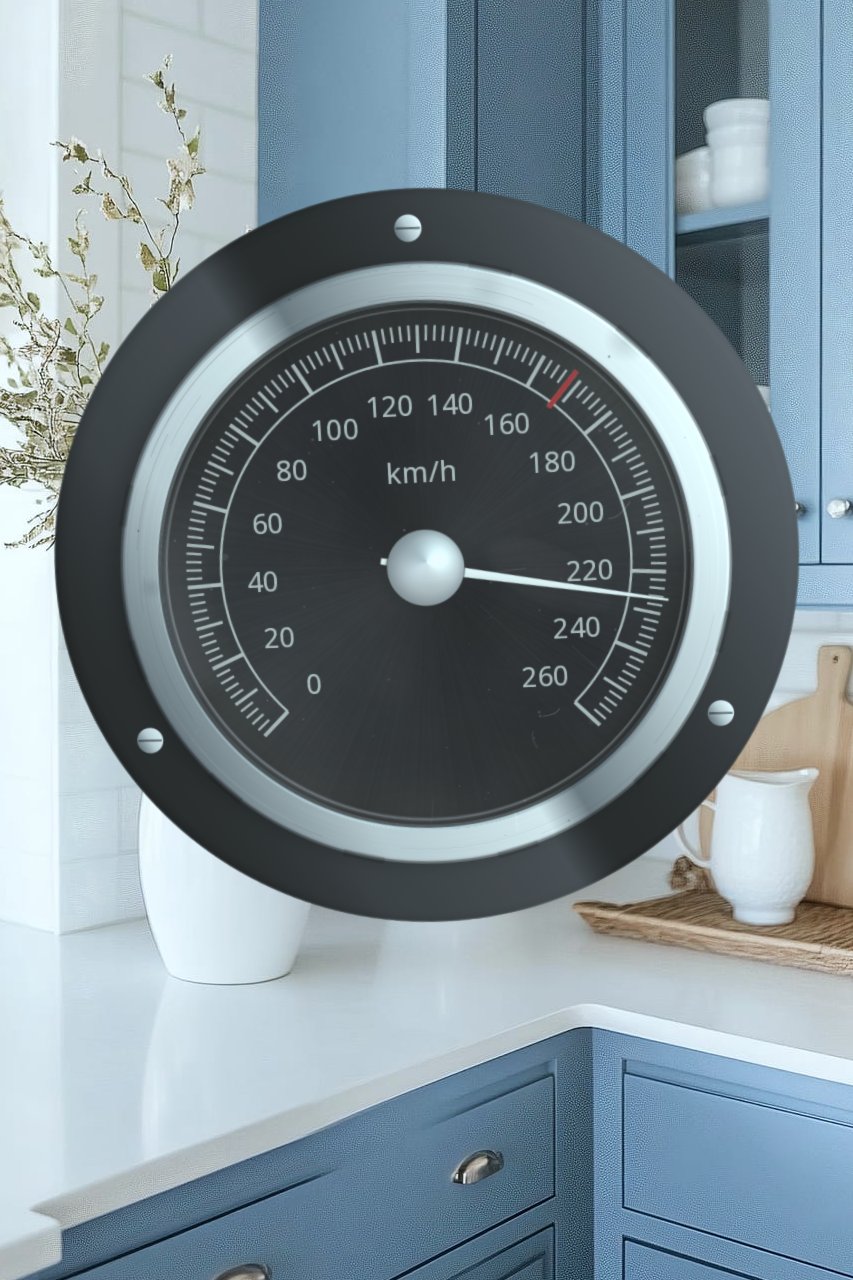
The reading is 226 km/h
